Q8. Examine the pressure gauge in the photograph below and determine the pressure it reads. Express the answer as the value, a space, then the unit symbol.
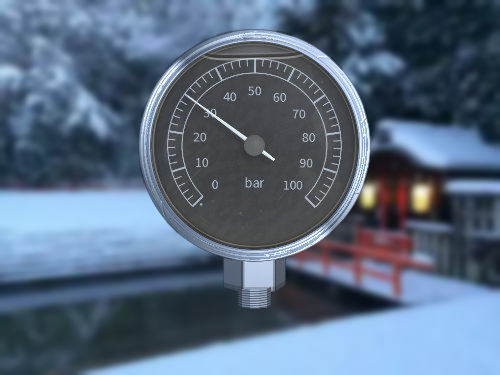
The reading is 30 bar
